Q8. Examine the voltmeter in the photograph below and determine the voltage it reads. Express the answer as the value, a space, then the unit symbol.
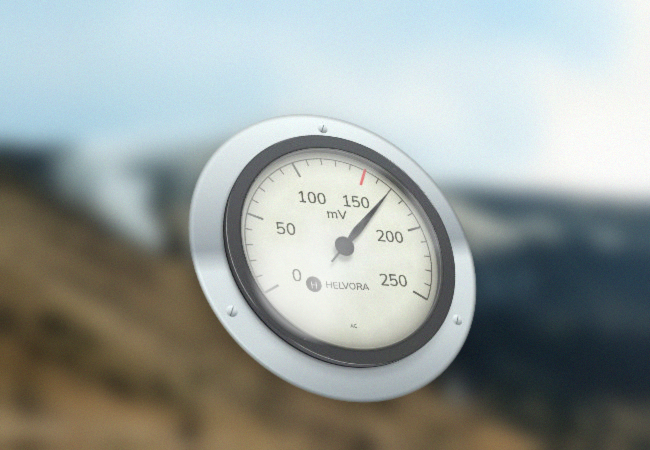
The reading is 170 mV
